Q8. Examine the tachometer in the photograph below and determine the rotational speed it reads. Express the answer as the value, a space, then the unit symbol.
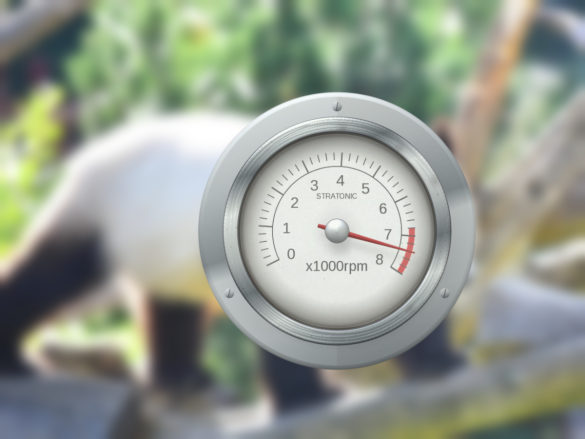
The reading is 7400 rpm
